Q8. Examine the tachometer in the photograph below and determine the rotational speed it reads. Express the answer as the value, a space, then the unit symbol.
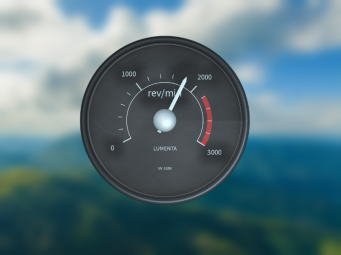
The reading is 1800 rpm
